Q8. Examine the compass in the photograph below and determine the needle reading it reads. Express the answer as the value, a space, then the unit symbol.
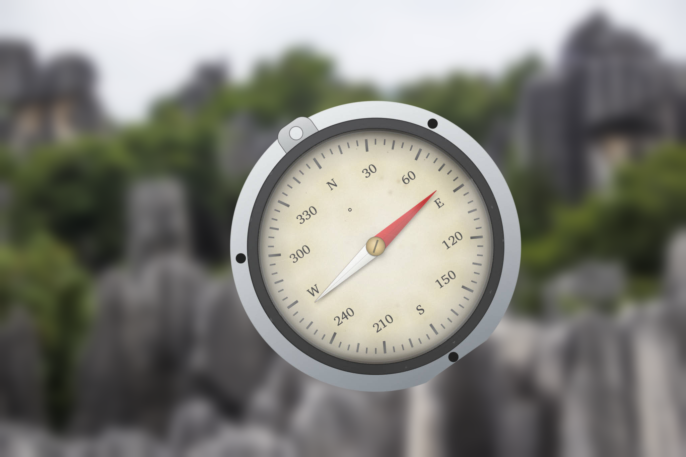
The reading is 82.5 °
